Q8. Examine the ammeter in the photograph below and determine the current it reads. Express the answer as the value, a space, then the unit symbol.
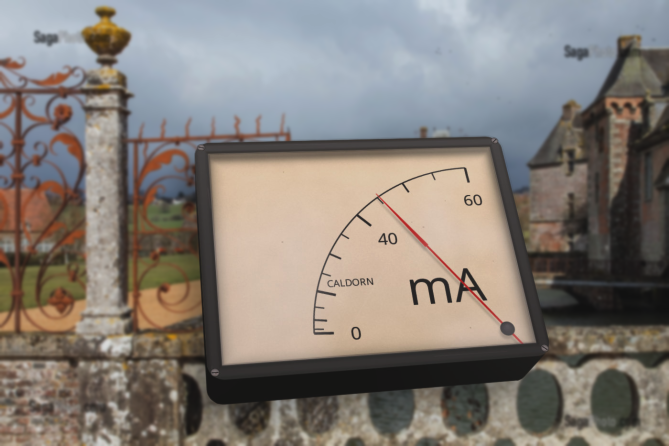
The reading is 45 mA
